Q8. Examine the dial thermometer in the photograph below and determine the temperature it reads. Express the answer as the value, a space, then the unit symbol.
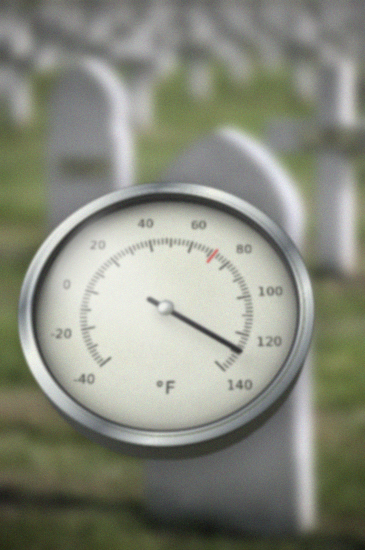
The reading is 130 °F
